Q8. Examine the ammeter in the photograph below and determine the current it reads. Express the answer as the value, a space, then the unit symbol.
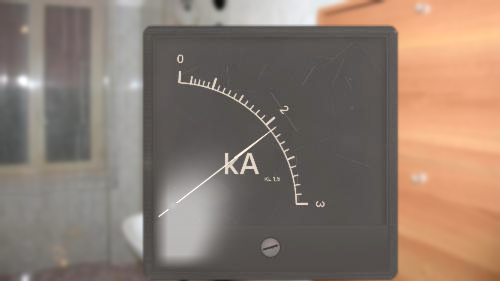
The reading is 2.1 kA
